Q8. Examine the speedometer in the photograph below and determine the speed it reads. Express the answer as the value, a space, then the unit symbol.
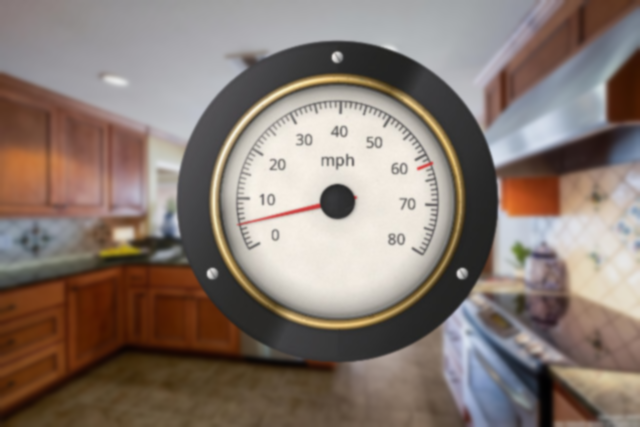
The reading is 5 mph
